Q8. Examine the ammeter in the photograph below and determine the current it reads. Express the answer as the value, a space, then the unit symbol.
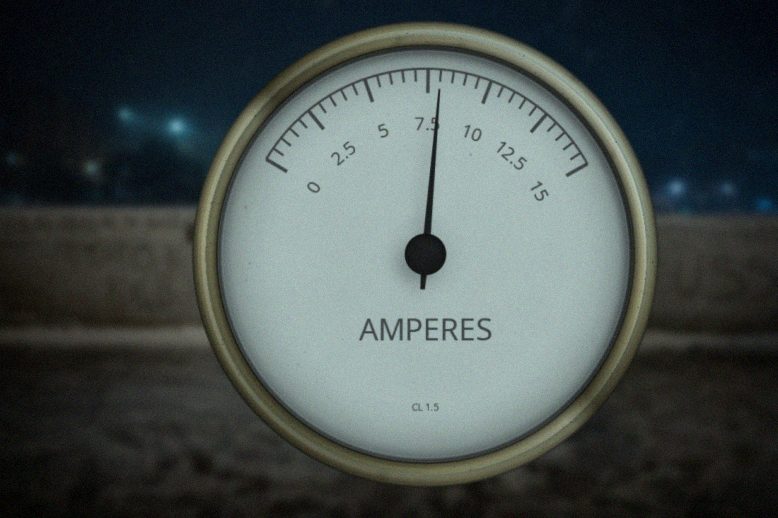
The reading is 8 A
